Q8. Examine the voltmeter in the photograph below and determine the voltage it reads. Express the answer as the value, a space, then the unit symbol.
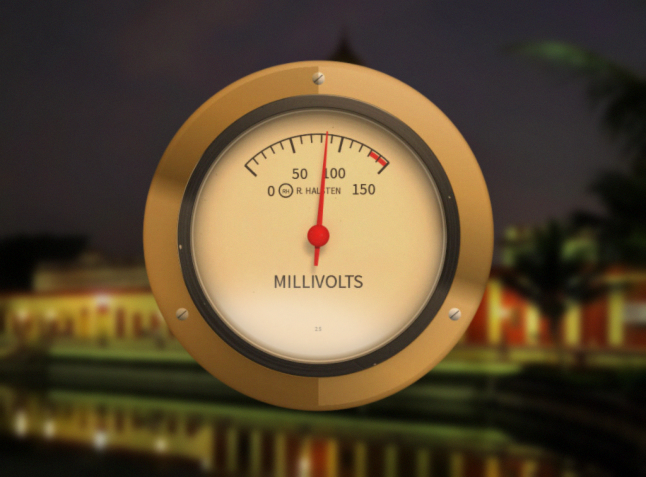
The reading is 85 mV
